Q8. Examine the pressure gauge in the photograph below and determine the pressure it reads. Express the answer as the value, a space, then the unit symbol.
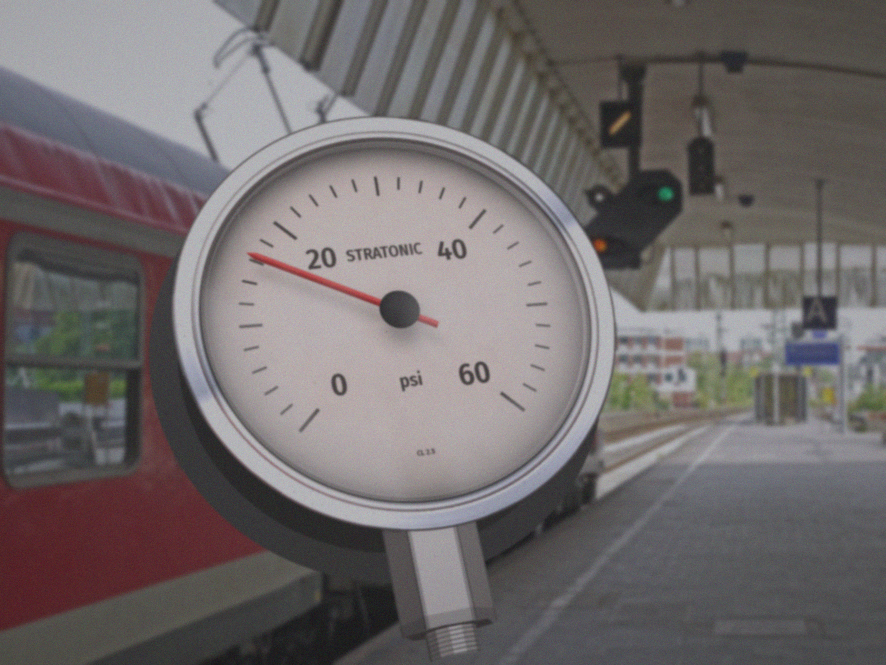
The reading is 16 psi
